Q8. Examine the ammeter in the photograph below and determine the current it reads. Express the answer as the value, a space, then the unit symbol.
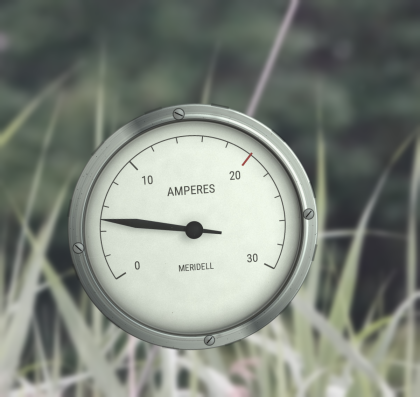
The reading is 5 A
